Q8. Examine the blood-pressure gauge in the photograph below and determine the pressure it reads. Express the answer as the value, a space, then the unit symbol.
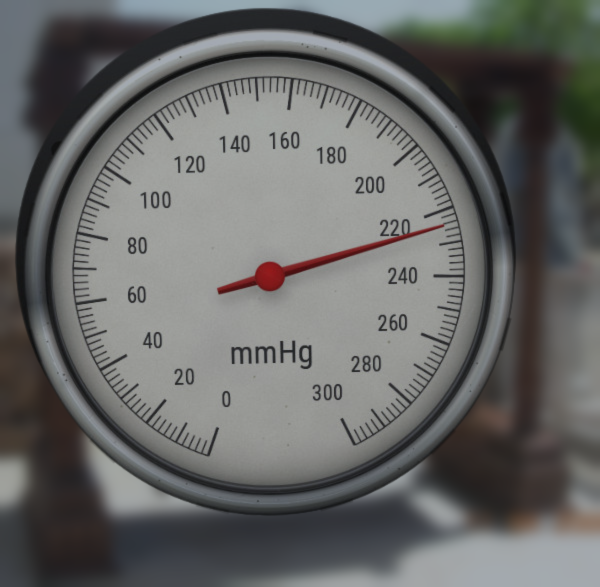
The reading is 224 mmHg
